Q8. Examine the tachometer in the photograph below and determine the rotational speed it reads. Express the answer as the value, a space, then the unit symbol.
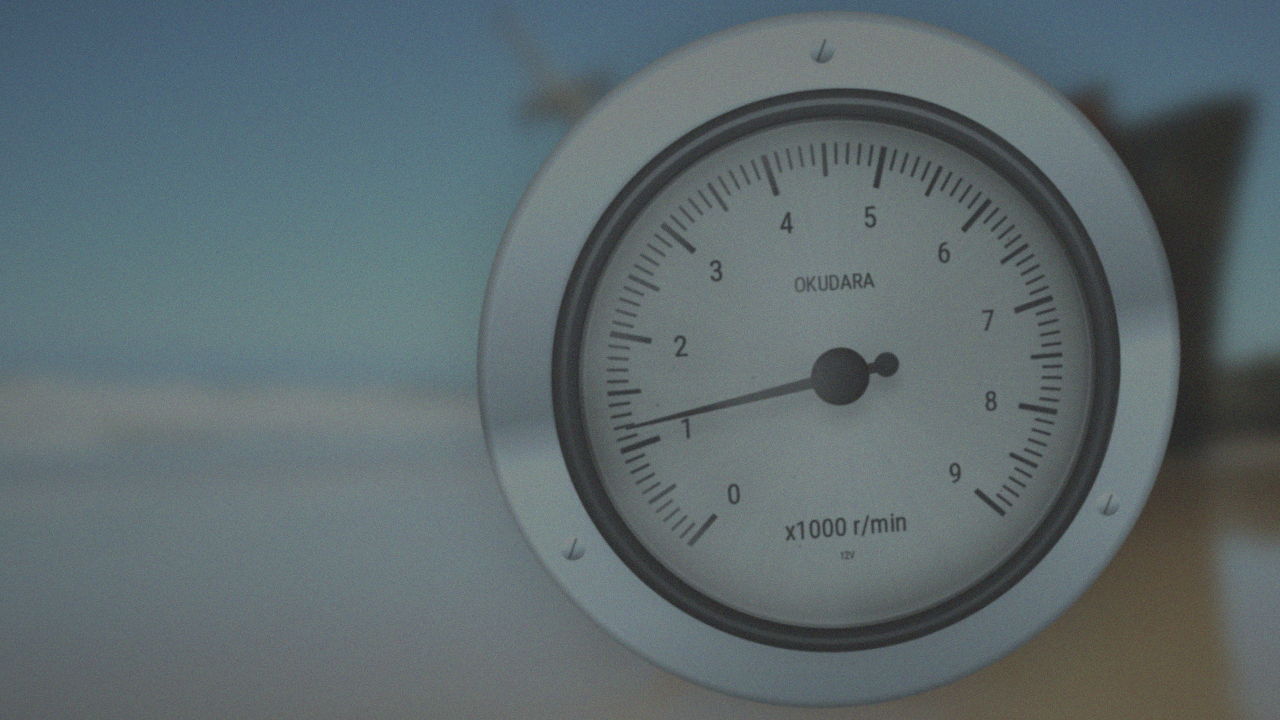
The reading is 1200 rpm
